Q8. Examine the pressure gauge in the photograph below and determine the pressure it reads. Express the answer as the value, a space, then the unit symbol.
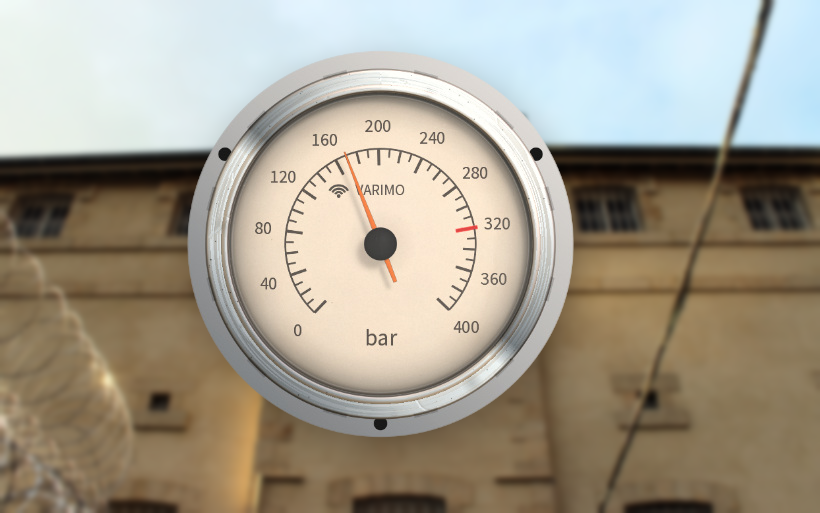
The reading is 170 bar
